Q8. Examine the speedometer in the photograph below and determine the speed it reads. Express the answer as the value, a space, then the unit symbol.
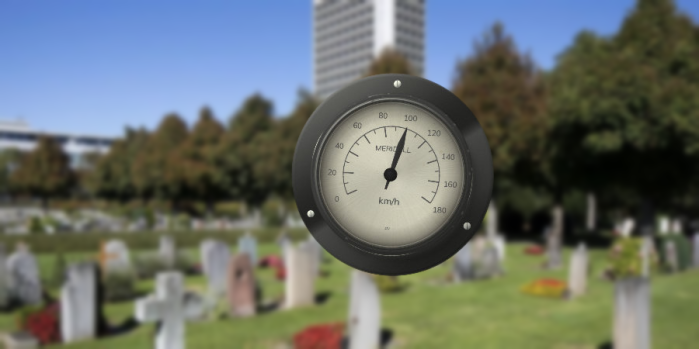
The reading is 100 km/h
